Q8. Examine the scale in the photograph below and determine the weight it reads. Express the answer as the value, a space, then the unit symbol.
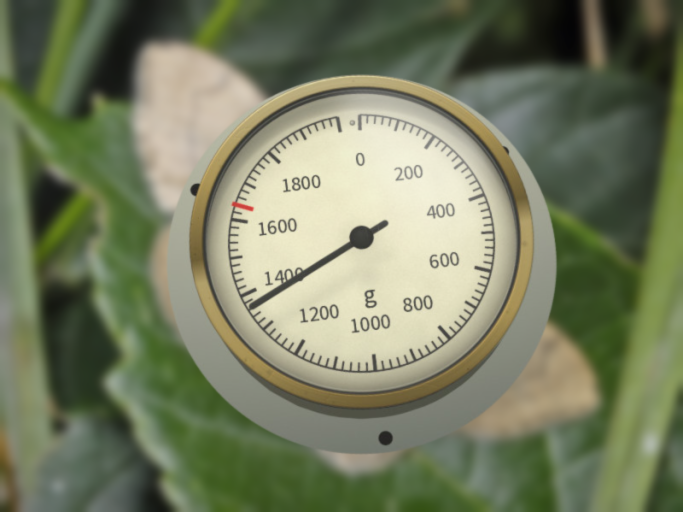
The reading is 1360 g
